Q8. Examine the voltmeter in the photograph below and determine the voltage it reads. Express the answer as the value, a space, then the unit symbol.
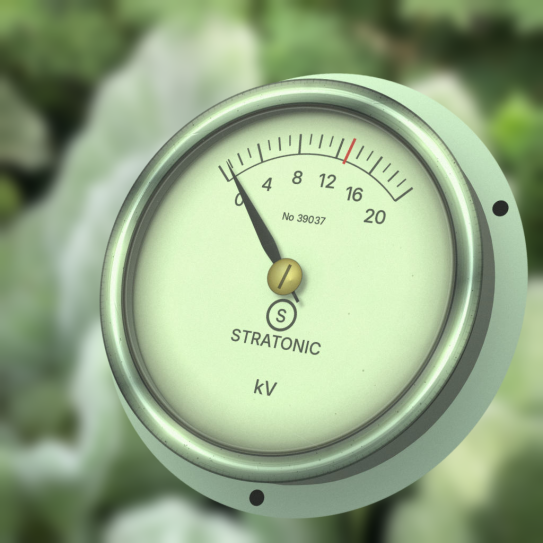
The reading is 1 kV
